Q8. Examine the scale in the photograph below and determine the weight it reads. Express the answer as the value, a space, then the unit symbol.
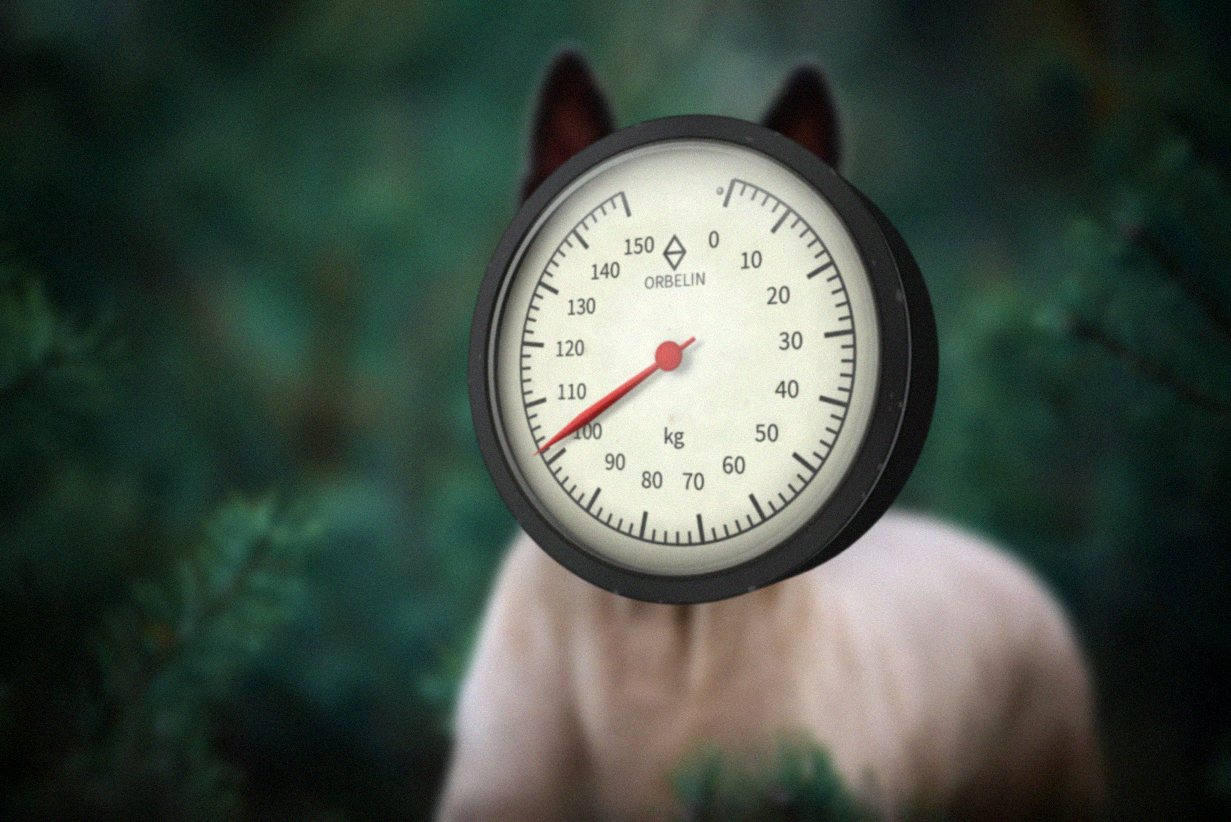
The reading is 102 kg
